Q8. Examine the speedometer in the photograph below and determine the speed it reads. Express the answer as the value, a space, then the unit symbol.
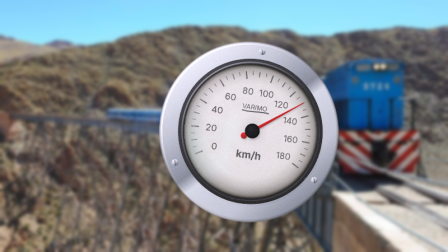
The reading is 130 km/h
